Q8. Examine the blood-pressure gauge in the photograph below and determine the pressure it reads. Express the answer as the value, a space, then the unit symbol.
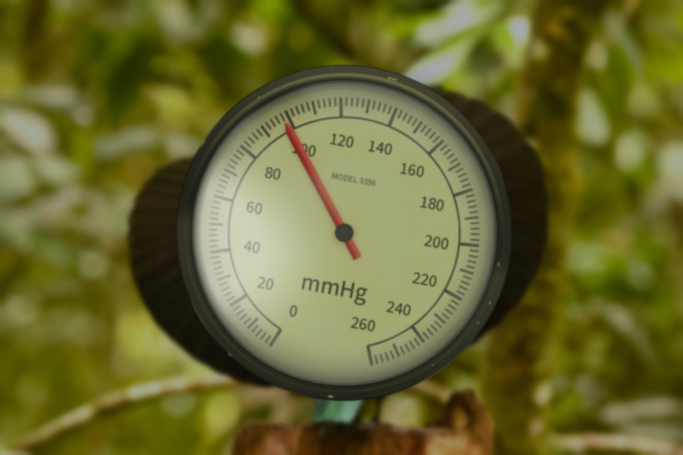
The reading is 98 mmHg
